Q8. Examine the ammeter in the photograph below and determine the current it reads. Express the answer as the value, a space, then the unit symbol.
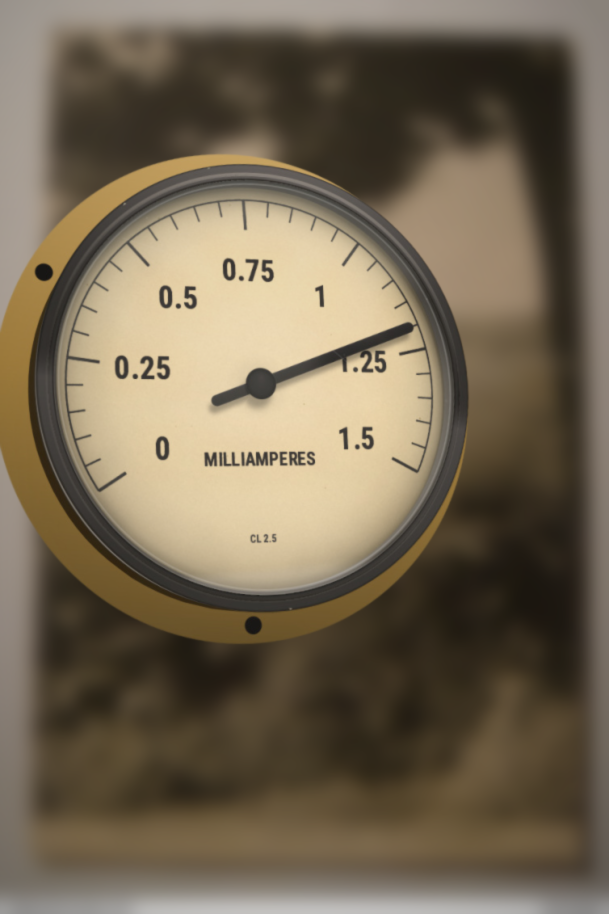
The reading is 1.2 mA
